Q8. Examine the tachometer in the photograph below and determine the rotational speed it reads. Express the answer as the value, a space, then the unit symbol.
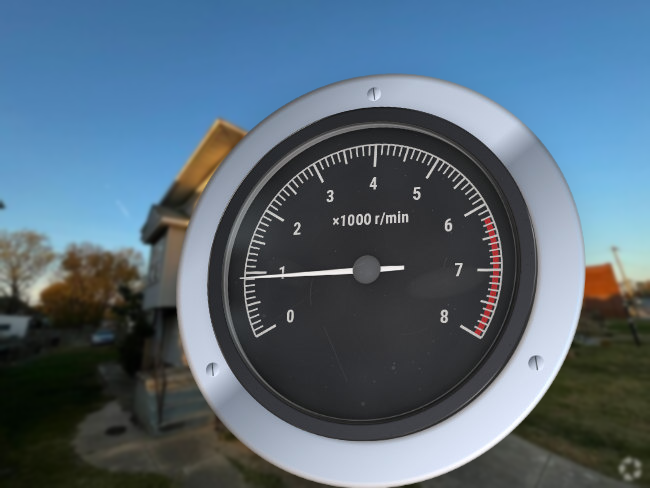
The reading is 900 rpm
